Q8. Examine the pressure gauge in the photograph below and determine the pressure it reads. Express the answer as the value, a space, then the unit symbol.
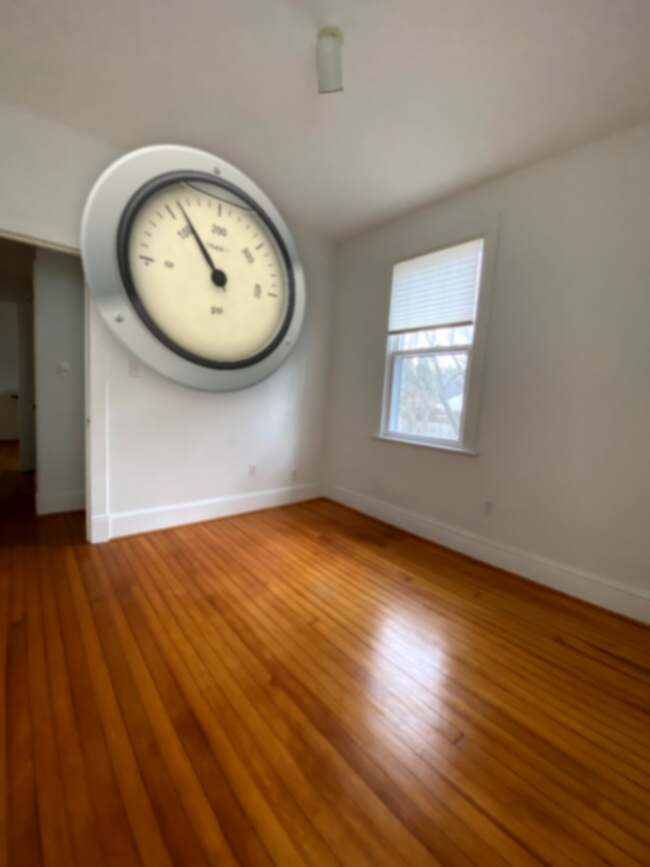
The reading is 120 psi
